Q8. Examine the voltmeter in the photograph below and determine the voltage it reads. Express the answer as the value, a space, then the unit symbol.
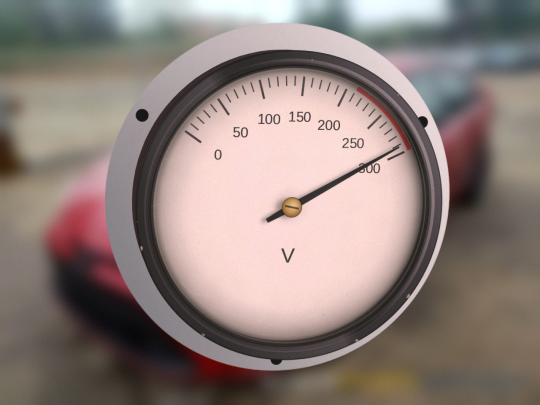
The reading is 290 V
